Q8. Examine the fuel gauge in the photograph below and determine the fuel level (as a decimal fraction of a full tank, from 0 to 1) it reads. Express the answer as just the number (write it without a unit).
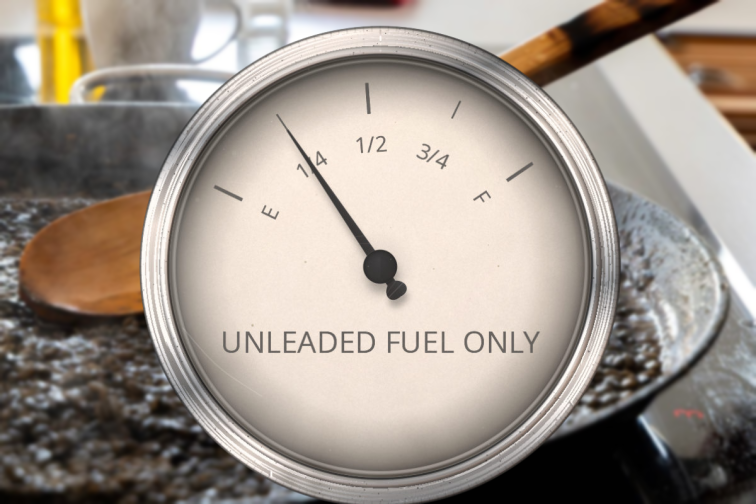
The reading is 0.25
